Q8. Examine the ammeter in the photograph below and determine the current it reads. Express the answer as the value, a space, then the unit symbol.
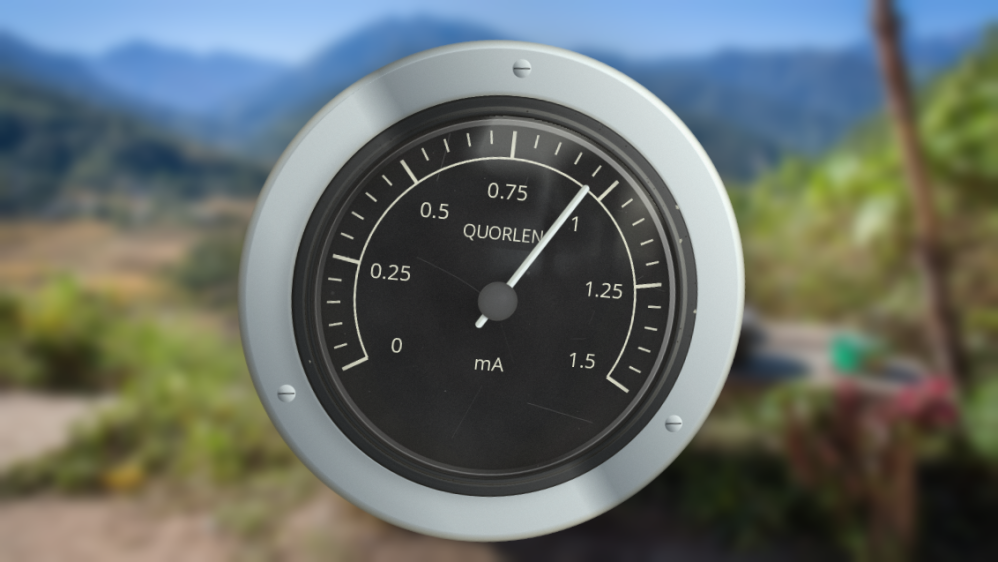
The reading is 0.95 mA
